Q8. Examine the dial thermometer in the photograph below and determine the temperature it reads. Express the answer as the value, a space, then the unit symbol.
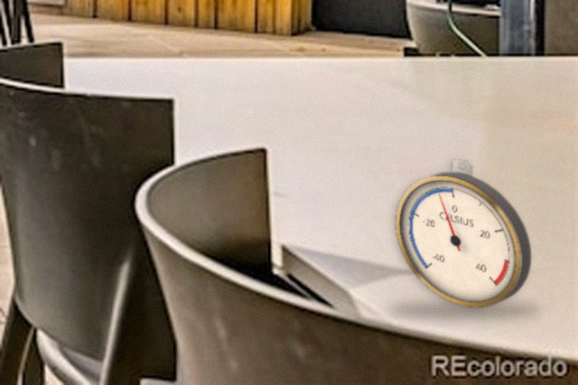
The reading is -5 °C
